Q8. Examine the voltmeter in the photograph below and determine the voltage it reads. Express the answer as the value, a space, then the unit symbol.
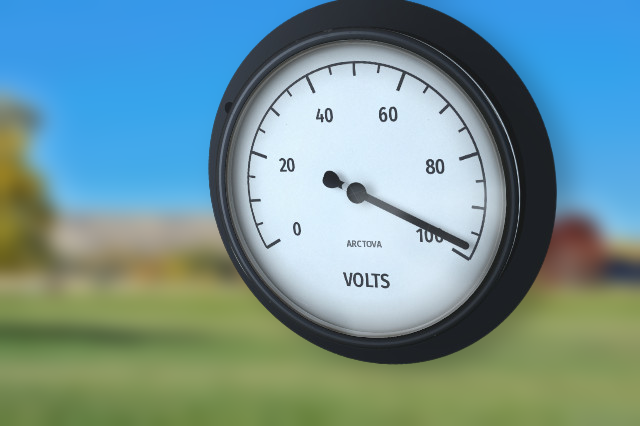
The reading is 97.5 V
